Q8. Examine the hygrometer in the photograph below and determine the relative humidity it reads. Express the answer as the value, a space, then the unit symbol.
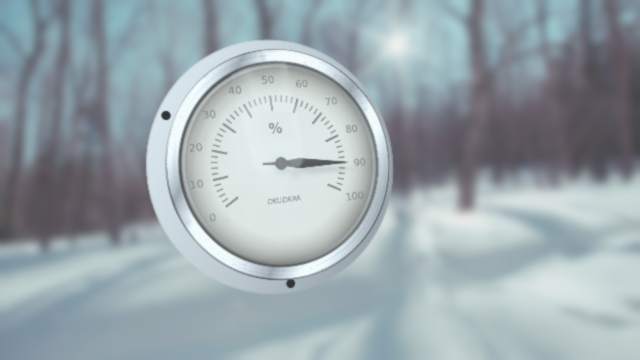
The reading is 90 %
